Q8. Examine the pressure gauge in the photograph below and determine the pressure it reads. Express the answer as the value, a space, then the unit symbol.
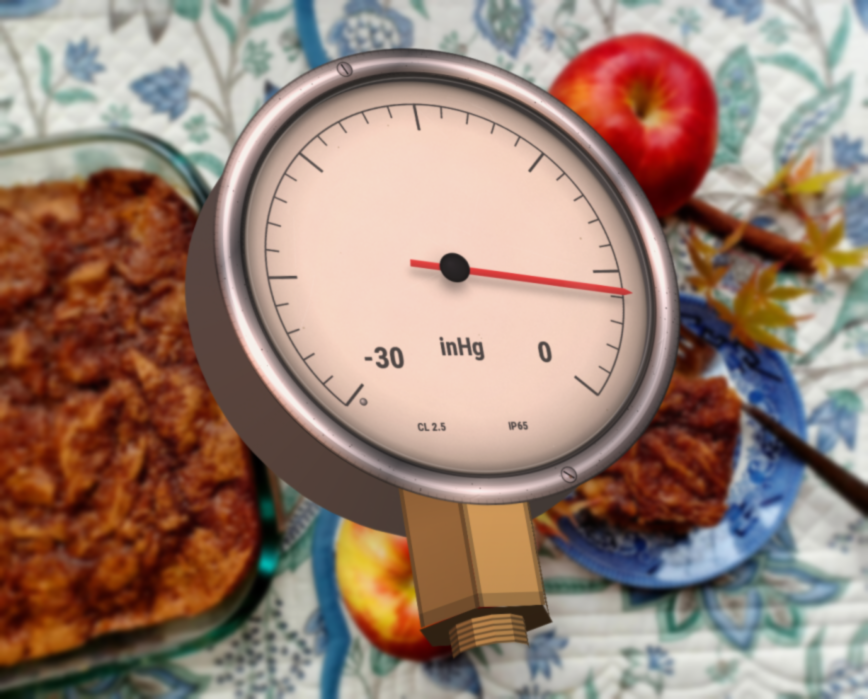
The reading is -4 inHg
